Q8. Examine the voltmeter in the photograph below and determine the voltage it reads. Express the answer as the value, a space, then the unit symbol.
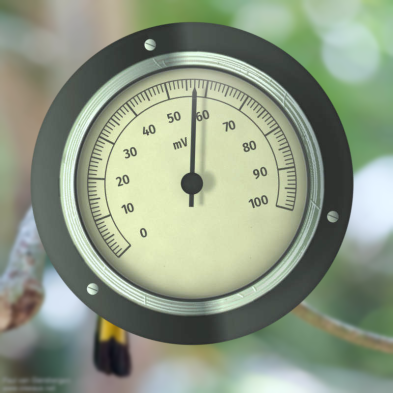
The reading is 57 mV
